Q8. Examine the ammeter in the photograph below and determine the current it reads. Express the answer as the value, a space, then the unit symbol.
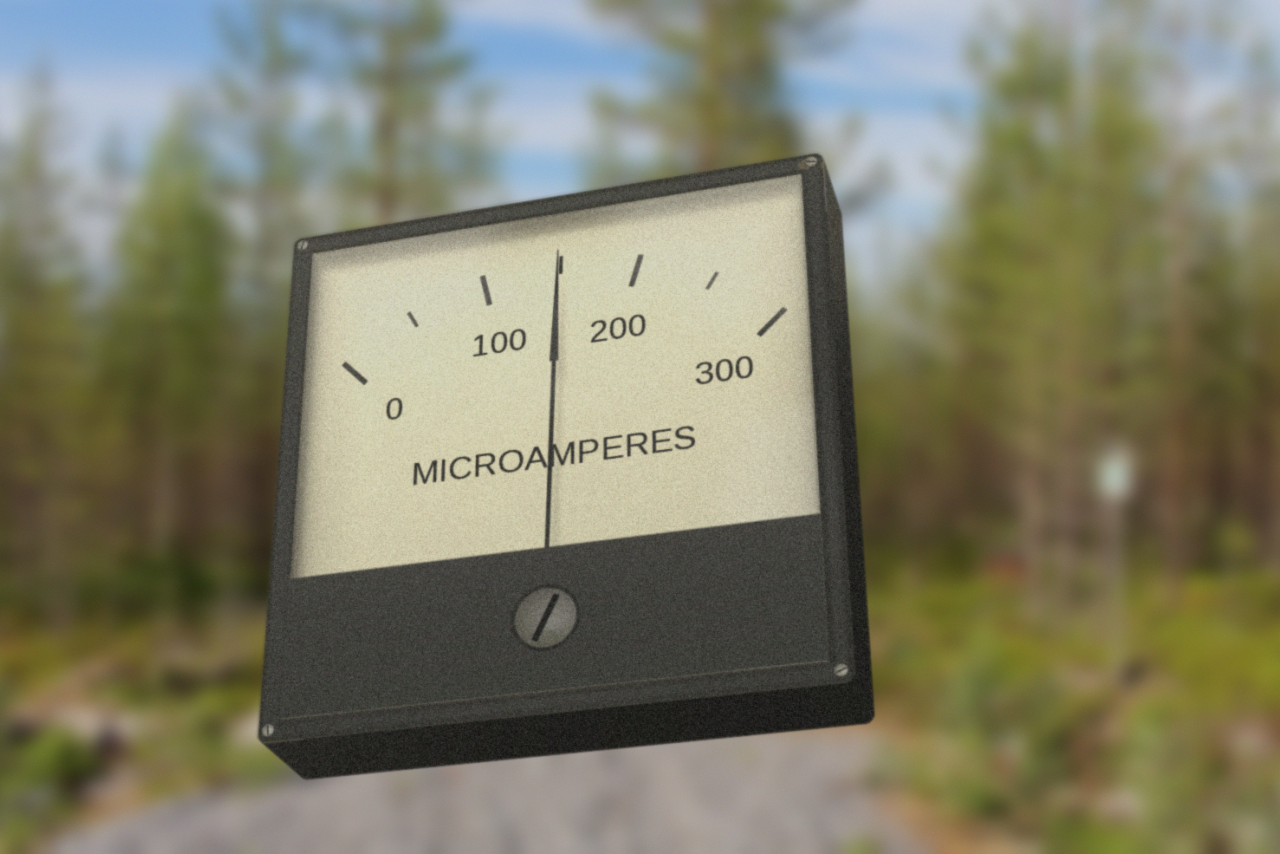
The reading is 150 µA
